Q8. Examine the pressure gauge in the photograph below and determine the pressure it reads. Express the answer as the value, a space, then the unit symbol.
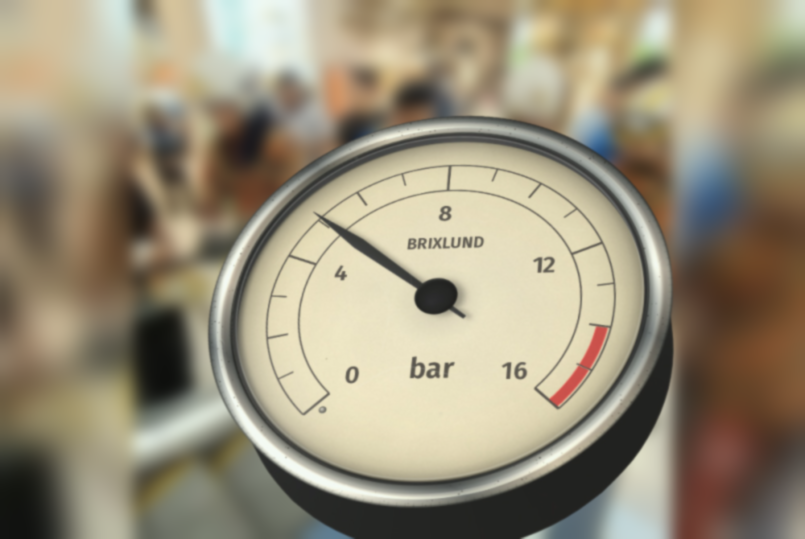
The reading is 5 bar
